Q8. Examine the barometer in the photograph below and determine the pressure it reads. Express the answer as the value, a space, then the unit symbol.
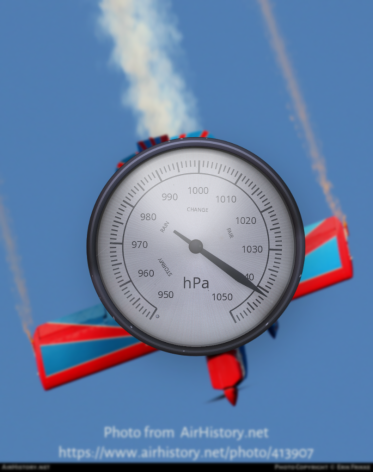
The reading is 1041 hPa
